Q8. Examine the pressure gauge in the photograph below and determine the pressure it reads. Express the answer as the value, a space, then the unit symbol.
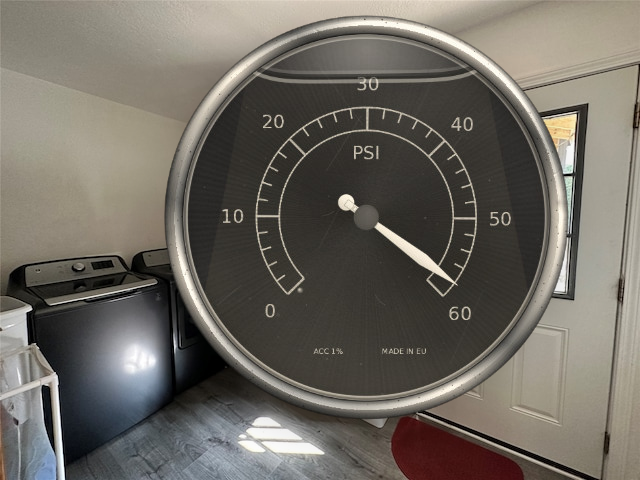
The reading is 58 psi
